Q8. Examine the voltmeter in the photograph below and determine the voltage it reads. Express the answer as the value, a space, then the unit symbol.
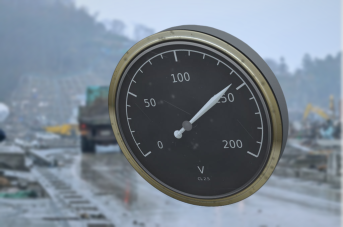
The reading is 145 V
